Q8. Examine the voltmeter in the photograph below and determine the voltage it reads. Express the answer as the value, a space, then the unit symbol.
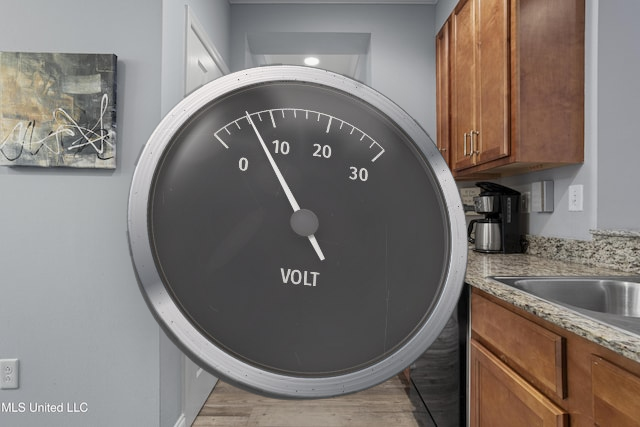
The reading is 6 V
